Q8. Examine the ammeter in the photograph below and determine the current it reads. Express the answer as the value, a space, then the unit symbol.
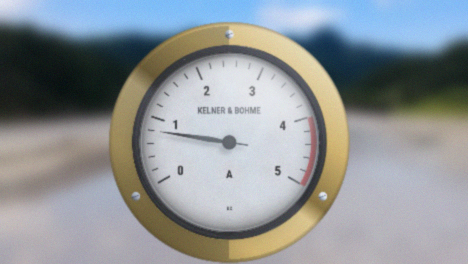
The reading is 0.8 A
